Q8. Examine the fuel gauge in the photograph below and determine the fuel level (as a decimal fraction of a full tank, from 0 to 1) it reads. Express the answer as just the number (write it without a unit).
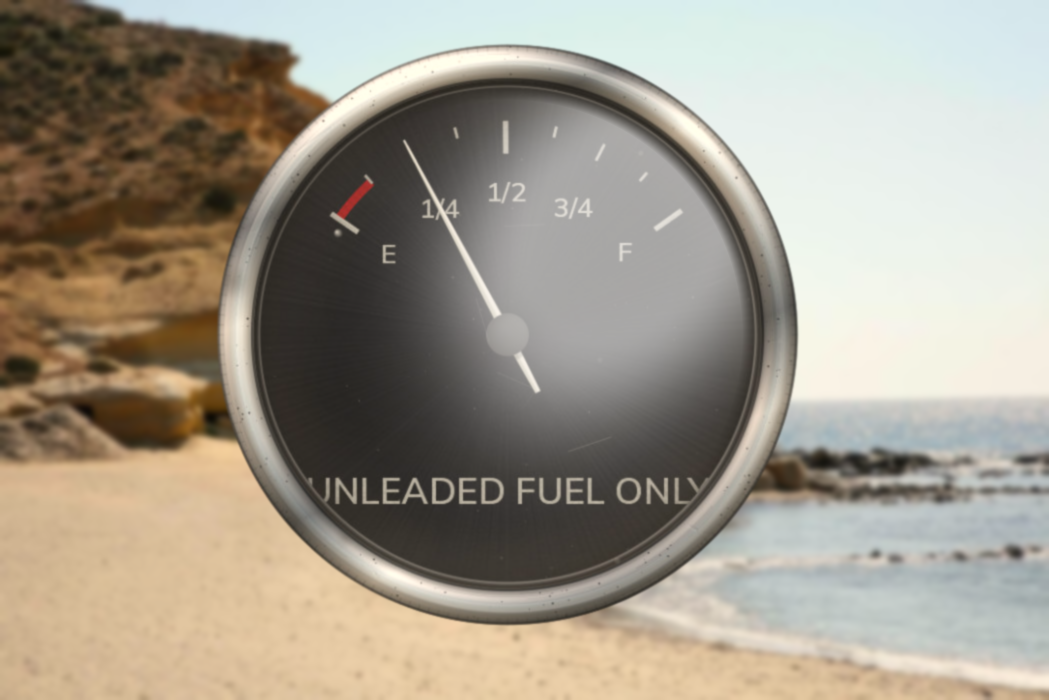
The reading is 0.25
